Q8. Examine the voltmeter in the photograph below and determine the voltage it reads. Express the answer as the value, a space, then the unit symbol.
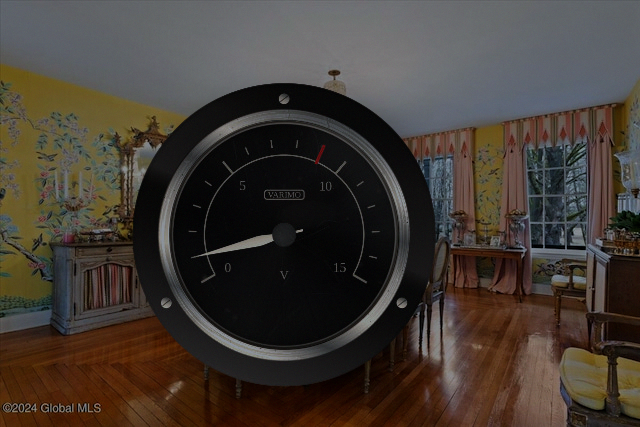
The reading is 1 V
